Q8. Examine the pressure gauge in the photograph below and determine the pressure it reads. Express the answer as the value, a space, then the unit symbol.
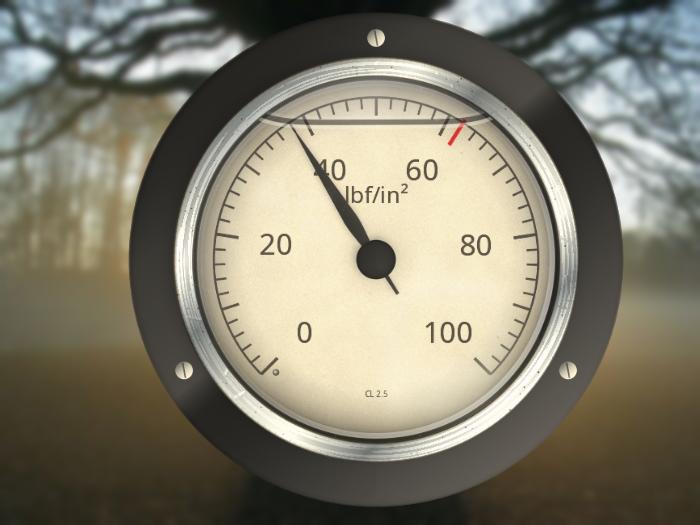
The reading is 38 psi
